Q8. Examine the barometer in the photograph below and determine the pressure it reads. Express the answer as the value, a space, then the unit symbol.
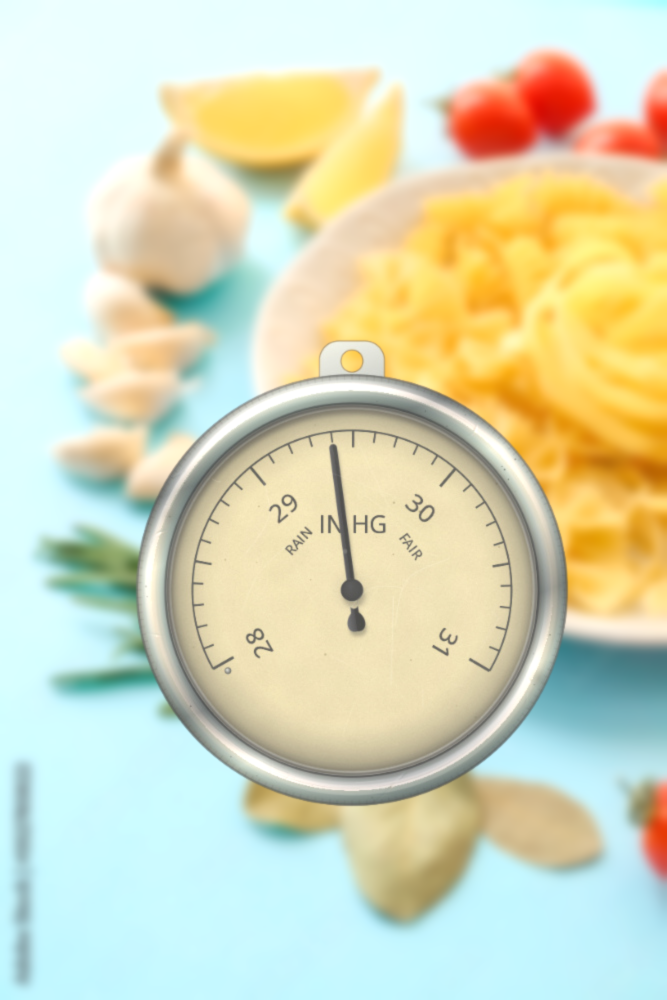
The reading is 29.4 inHg
